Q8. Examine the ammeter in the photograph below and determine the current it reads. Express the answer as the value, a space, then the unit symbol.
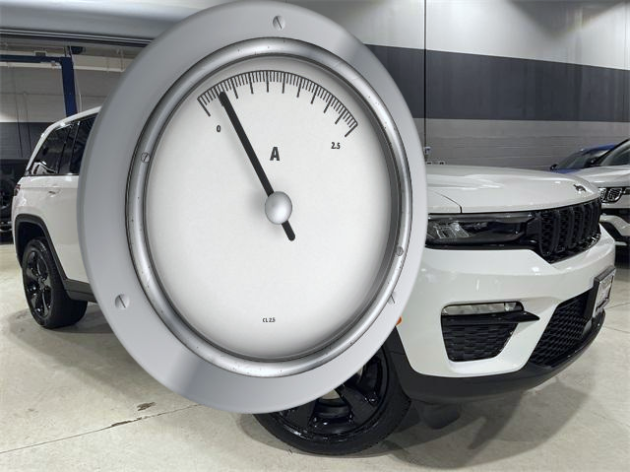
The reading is 0.25 A
